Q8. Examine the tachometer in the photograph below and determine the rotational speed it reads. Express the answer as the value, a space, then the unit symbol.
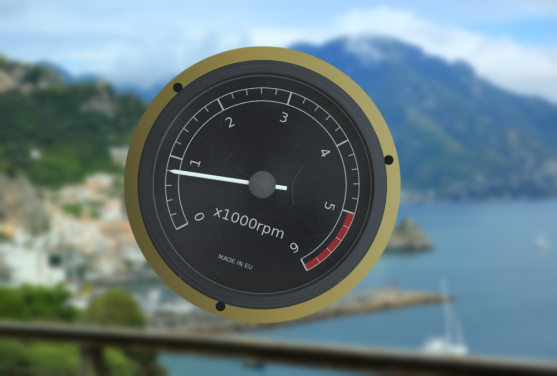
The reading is 800 rpm
